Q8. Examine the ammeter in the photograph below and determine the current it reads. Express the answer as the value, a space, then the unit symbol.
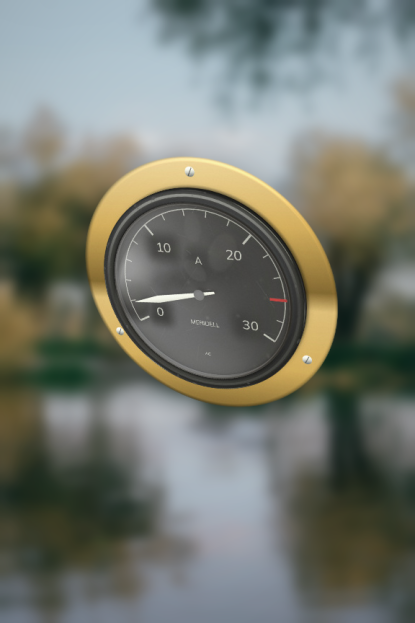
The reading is 2 A
